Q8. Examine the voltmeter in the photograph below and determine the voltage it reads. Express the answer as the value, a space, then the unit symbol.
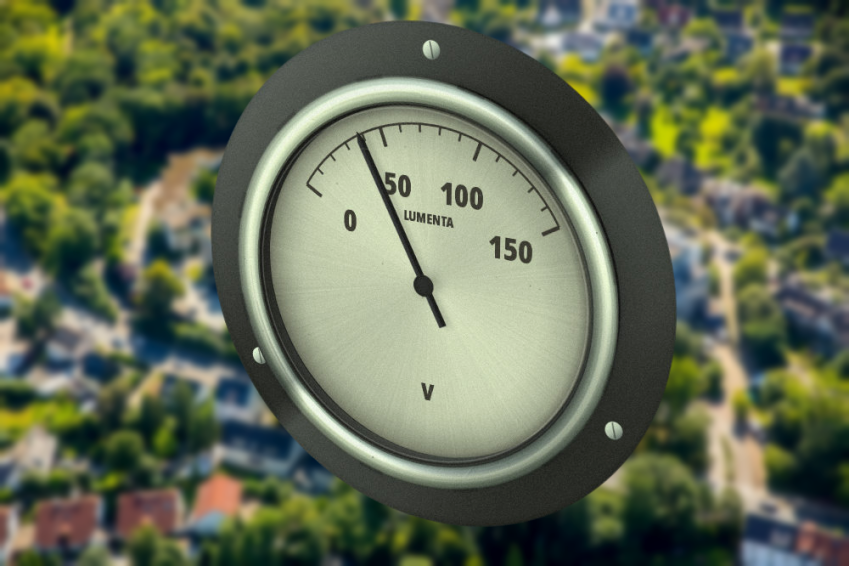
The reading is 40 V
